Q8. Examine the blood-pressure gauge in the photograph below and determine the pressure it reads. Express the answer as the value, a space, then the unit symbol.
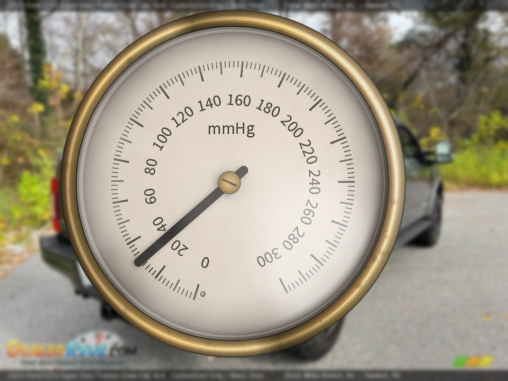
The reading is 30 mmHg
